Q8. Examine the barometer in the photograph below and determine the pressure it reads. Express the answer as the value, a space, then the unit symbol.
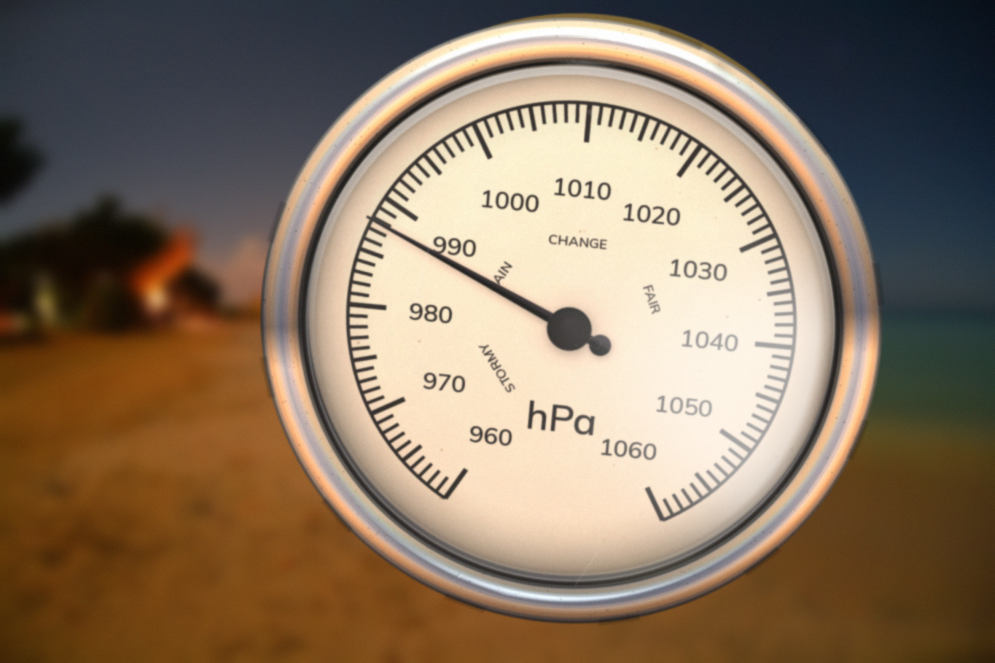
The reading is 988 hPa
